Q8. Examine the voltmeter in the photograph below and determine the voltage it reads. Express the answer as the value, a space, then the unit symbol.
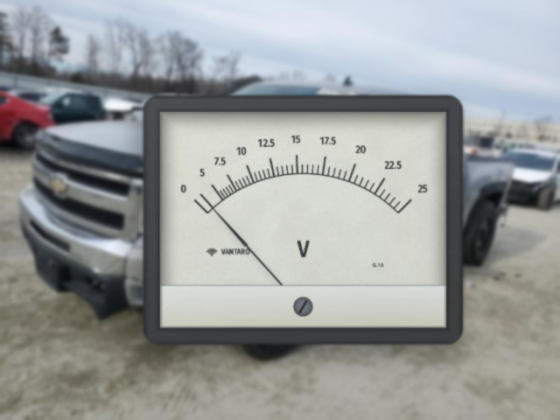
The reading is 2.5 V
